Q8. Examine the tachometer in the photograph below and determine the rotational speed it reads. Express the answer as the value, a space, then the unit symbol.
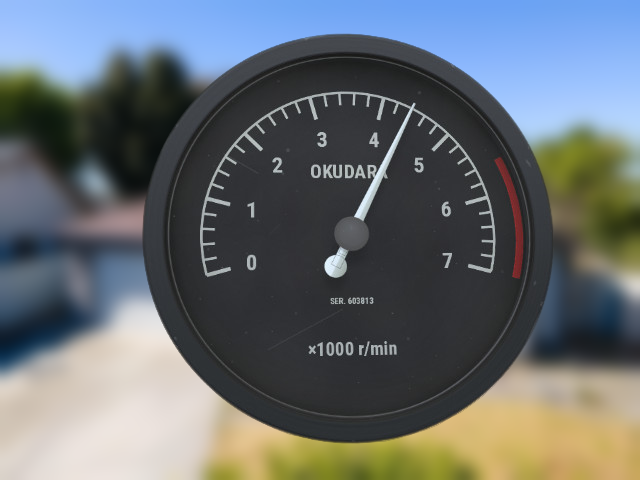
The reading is 4400 rpm
